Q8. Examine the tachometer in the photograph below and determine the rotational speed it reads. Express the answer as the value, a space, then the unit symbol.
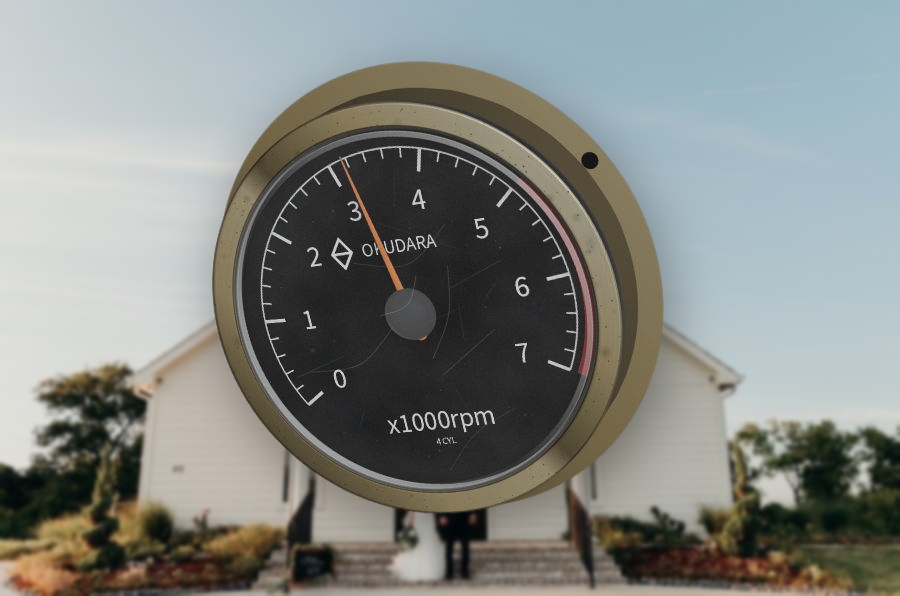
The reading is 3200 rpm
